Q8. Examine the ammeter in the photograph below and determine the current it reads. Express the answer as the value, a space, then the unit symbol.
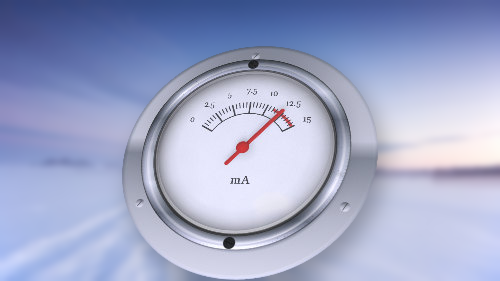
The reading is 12.5 mA
